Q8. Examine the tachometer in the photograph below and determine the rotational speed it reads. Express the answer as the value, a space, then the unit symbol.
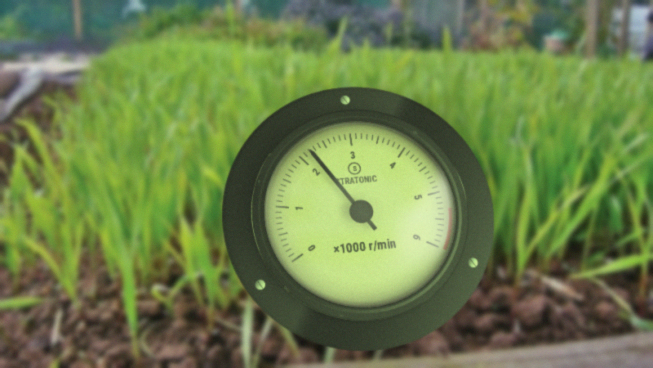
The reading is 2200 rpm
